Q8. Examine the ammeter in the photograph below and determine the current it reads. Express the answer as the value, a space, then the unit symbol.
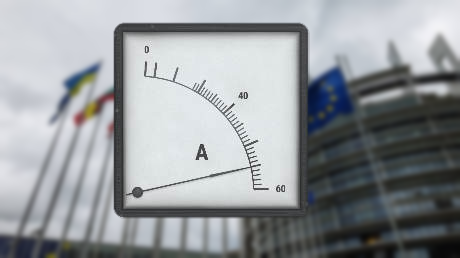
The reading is 55 A
